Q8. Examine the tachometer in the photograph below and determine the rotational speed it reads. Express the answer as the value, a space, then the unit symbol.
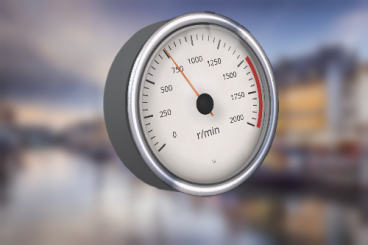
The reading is 750 rpm
